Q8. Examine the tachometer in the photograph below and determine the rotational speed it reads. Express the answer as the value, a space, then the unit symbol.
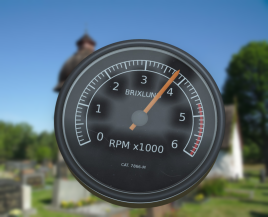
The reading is 3800 rpm
